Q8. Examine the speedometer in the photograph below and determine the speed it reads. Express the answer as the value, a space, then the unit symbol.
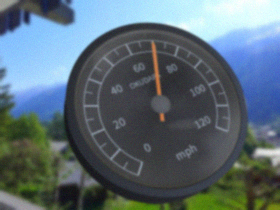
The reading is 70 mph
